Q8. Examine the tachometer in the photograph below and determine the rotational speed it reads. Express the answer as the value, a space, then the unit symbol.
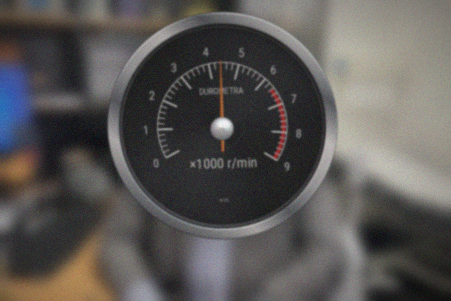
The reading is 4400 rpm
